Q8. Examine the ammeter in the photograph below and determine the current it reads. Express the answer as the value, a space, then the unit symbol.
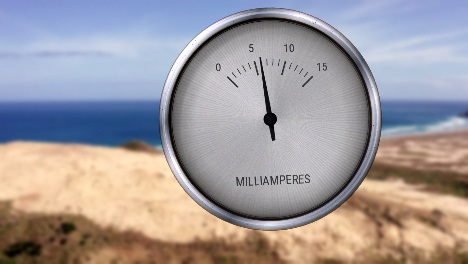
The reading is 6 mA
